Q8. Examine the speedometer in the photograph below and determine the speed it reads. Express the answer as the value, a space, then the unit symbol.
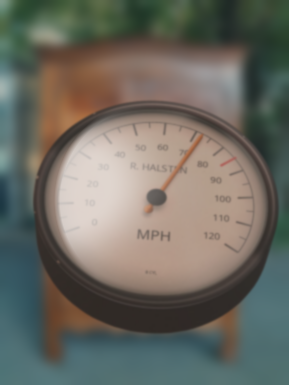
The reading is 72.5 mph
